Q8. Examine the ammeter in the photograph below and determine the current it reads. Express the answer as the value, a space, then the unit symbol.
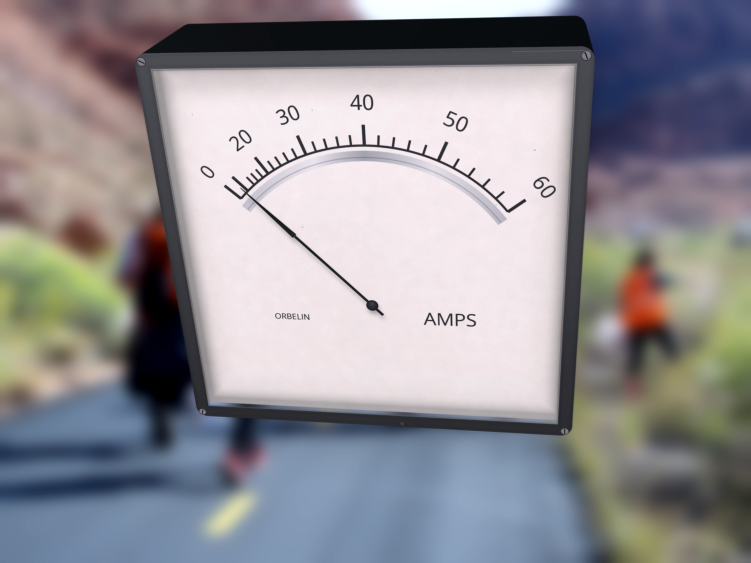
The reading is 10 A
